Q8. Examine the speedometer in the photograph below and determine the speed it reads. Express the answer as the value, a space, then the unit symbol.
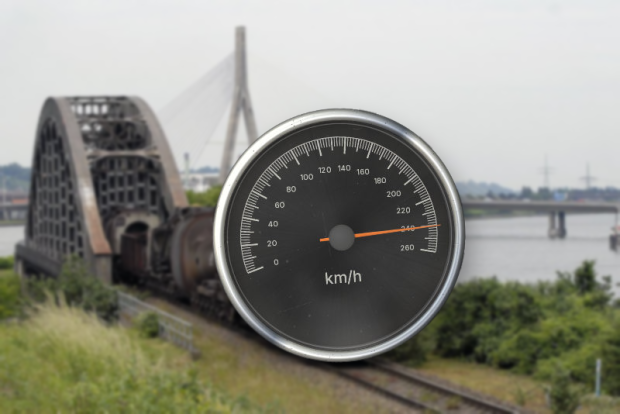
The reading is 240 km/h
